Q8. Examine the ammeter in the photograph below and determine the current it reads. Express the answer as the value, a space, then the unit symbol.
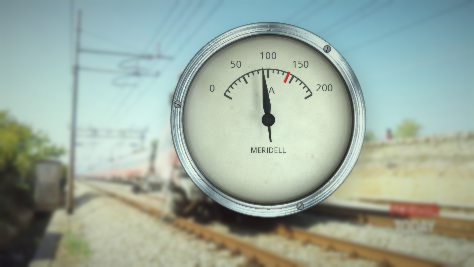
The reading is 90 µA
